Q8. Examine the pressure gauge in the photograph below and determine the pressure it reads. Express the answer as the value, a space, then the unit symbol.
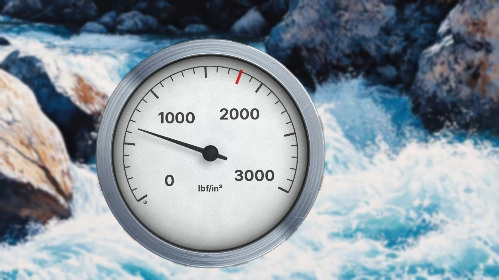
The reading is 650 psi
